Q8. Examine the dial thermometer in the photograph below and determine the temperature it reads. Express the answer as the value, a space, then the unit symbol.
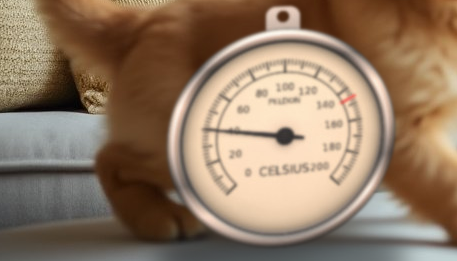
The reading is 40 °C
